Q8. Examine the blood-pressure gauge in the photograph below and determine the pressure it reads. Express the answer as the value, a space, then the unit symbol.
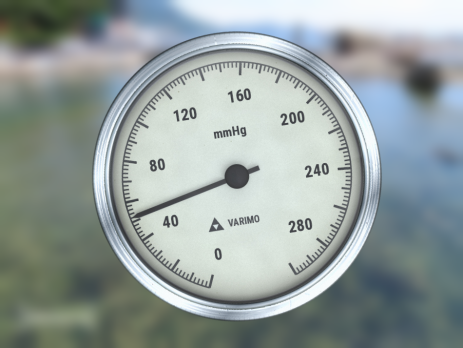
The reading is 52 mmHg
